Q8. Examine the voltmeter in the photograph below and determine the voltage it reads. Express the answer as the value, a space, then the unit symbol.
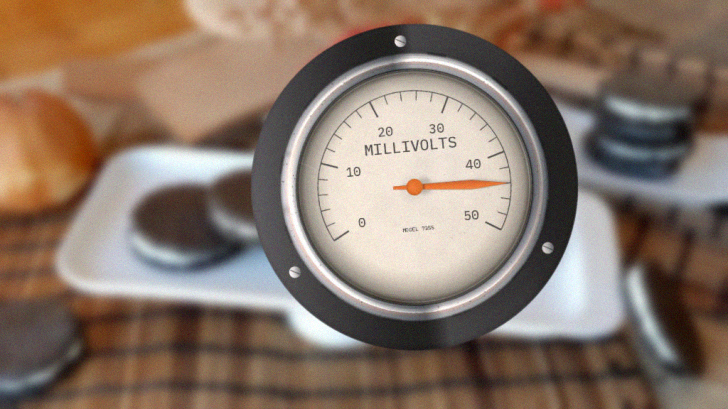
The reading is 44 mV
